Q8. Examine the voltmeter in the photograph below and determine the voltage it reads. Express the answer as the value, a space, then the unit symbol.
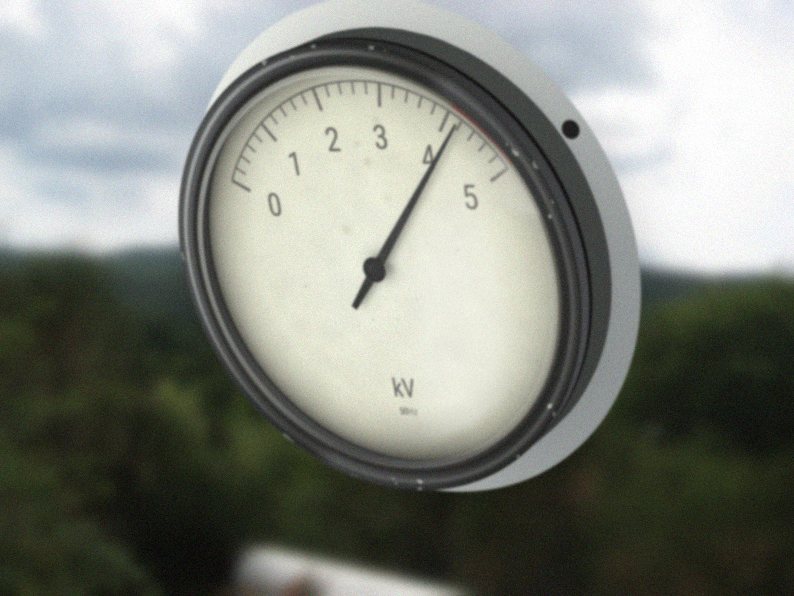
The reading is 4.2 kV
